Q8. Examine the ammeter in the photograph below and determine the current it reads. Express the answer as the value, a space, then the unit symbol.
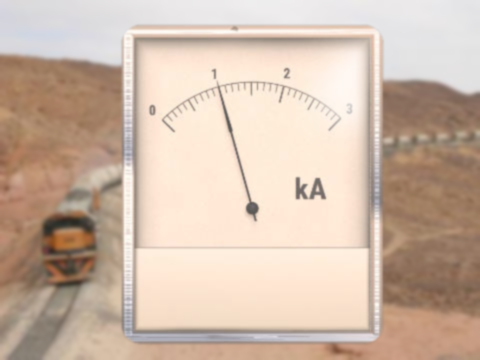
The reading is 1 kA
